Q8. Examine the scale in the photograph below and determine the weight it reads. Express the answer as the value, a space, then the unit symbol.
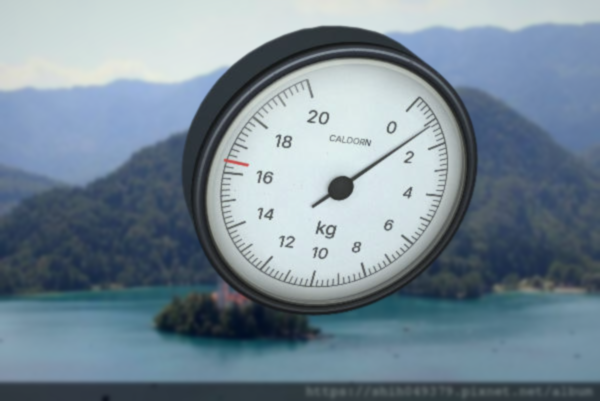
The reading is 1 kg
